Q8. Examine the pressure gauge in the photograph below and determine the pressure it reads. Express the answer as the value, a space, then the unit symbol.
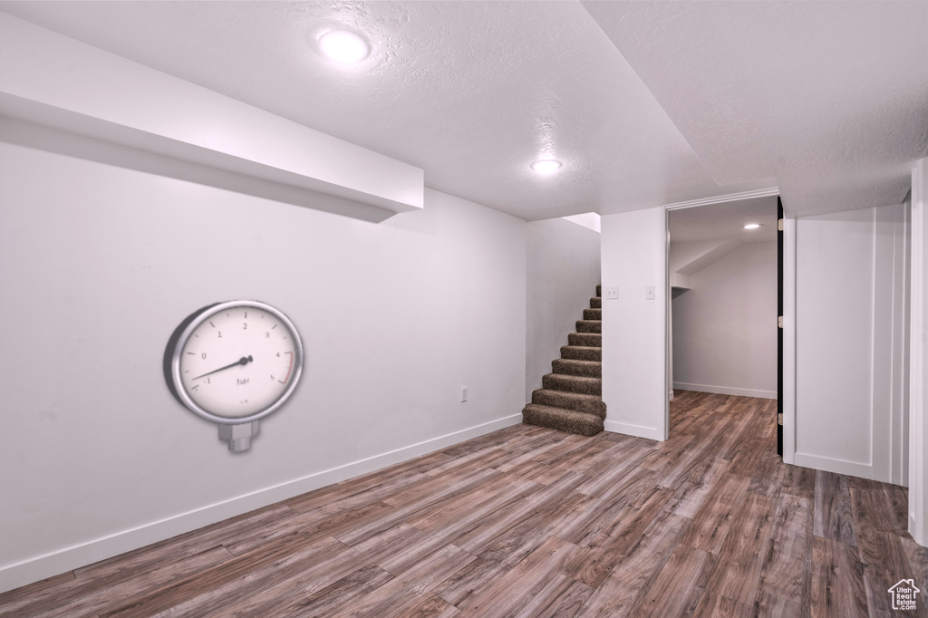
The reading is -0.75 bar
